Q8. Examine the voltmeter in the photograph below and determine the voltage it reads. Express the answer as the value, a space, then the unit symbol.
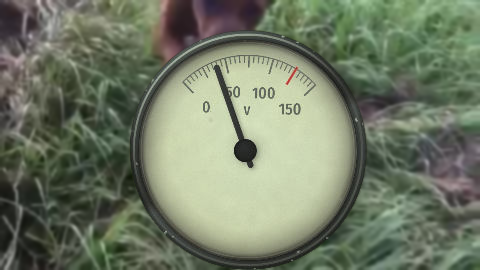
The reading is 40 V
